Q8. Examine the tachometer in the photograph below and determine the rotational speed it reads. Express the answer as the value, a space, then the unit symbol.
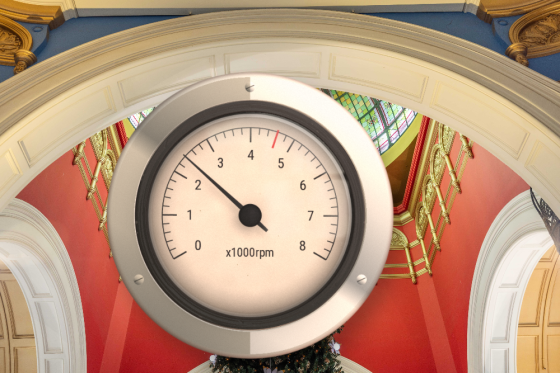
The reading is 2400 rpm
